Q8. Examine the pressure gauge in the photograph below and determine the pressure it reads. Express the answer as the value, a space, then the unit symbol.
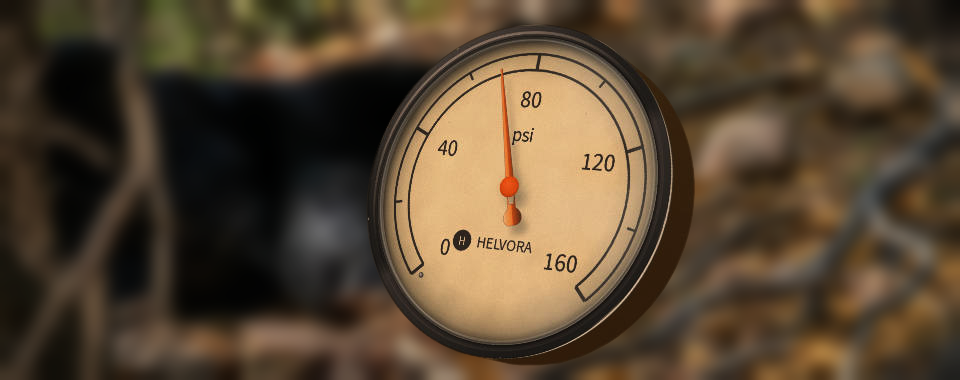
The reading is 70 psi
